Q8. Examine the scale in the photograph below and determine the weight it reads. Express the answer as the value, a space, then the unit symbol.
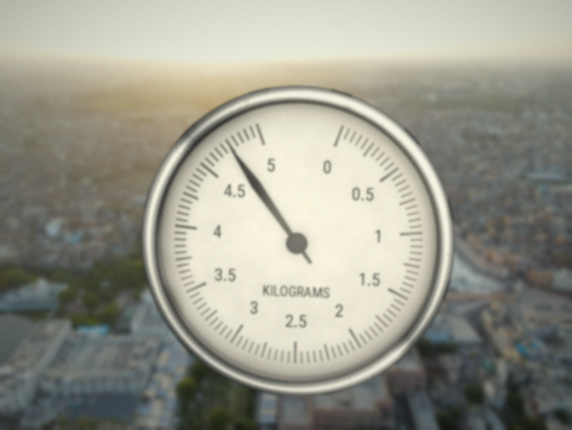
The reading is 4.75 kg
